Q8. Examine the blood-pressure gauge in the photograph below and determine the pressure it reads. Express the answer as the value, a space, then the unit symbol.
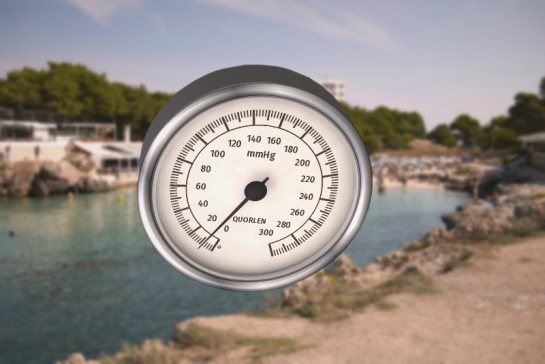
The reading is 10 mmHg
